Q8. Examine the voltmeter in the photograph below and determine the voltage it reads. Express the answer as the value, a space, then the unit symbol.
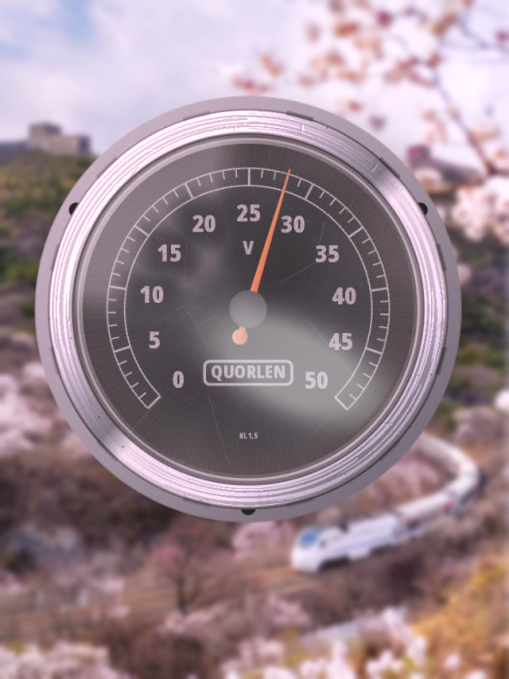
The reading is 28 V
